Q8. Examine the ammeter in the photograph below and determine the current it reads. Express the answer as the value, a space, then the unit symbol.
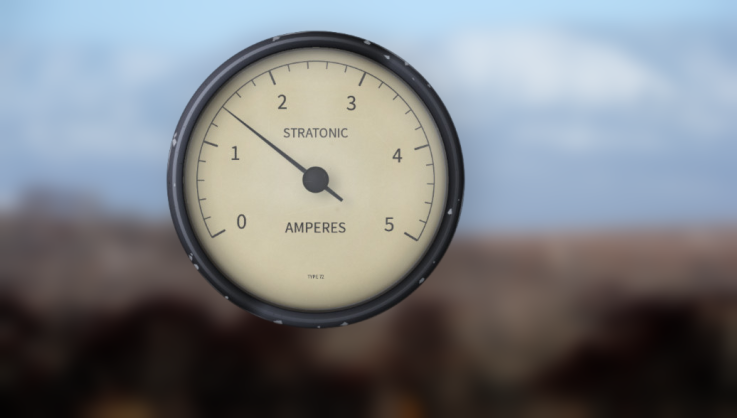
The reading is 1.4 A
